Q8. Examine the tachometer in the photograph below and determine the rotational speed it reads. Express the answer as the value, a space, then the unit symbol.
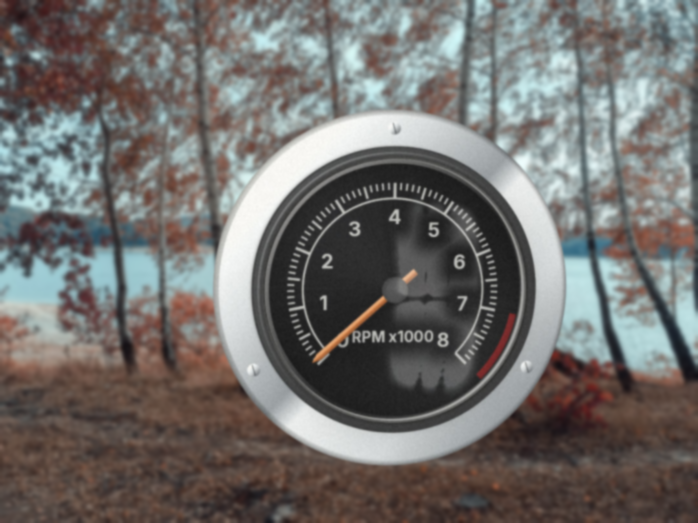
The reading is 100 rpm
